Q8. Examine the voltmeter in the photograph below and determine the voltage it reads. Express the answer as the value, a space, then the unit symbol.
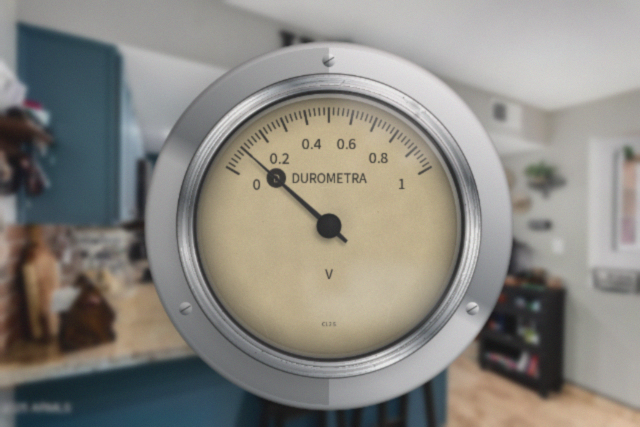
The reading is 0.1 V
